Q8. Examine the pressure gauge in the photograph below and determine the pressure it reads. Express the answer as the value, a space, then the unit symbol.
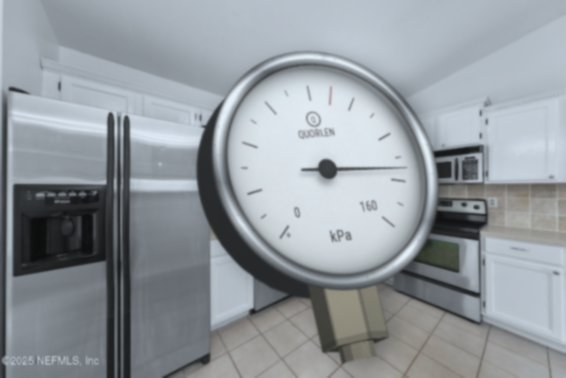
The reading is 135 kPa
